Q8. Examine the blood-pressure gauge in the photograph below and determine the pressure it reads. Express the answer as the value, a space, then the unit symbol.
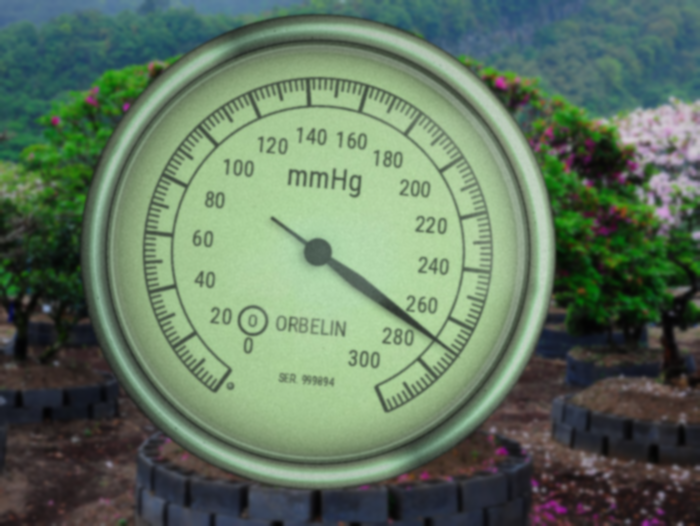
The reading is 270 mmHg
